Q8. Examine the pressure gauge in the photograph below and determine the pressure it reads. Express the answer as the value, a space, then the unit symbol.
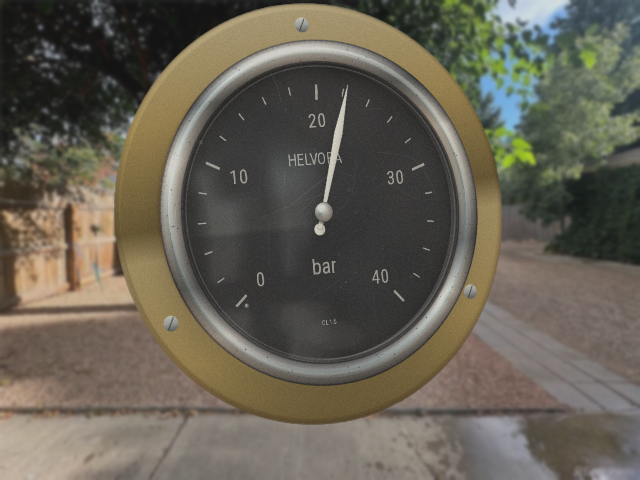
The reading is 22 bar
